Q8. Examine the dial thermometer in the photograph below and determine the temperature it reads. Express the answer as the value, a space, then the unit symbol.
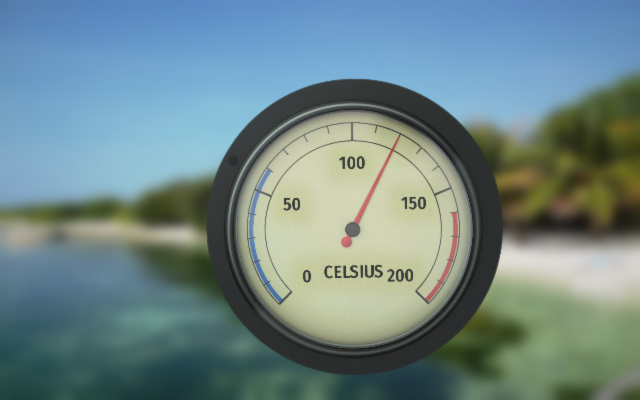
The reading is 120 °C
